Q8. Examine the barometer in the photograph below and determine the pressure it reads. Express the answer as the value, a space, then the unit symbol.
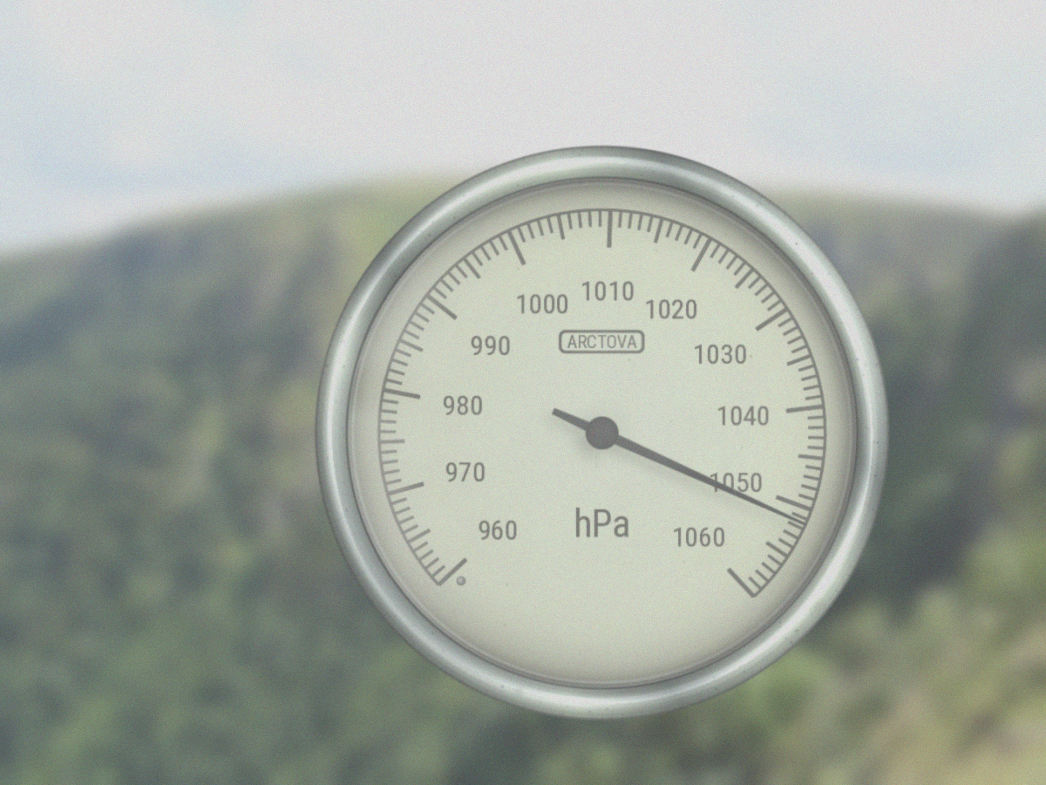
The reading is 1051.5 hPa
